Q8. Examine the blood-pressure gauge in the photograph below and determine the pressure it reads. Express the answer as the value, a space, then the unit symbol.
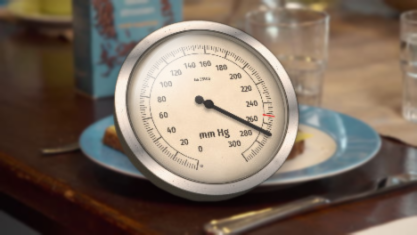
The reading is 270 mmHg
